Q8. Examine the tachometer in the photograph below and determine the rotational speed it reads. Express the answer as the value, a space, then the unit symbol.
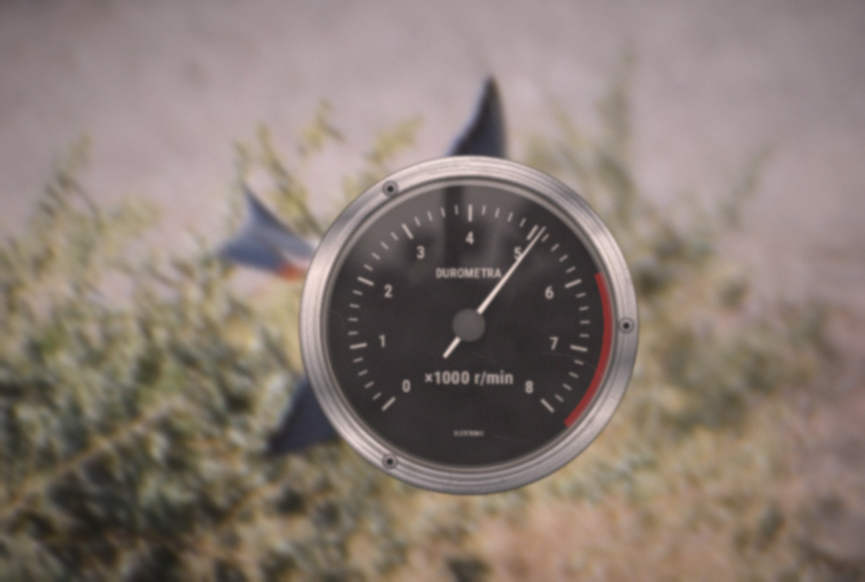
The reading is 5100 rpm
